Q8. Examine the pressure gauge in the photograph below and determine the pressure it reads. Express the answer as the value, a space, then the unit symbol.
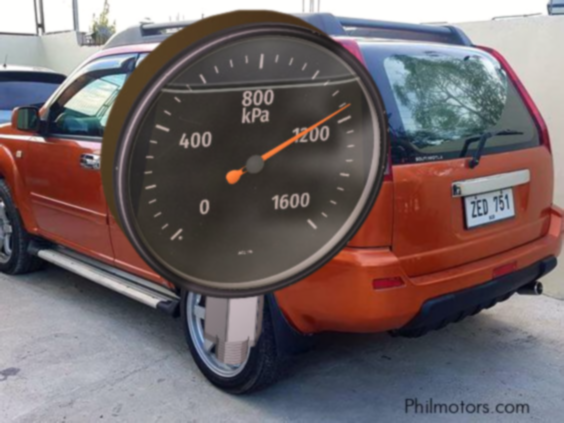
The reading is 1150 kPa
